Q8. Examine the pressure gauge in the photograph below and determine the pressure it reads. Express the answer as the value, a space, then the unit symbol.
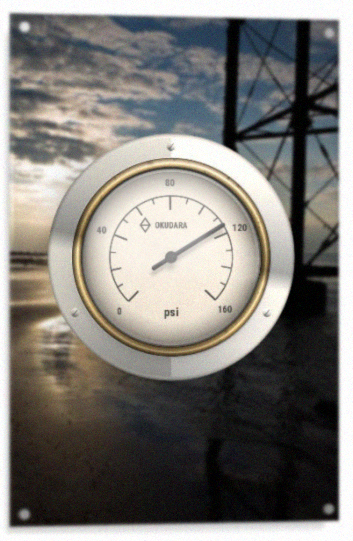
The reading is 115 psi
